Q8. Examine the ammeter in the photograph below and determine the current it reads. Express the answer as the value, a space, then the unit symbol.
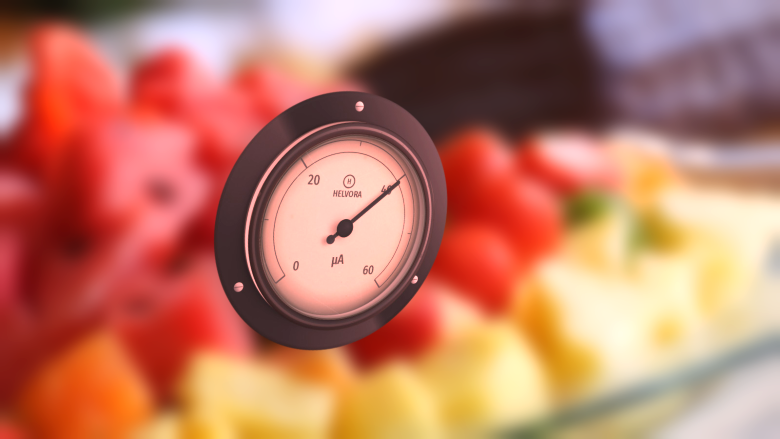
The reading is 40 µA
